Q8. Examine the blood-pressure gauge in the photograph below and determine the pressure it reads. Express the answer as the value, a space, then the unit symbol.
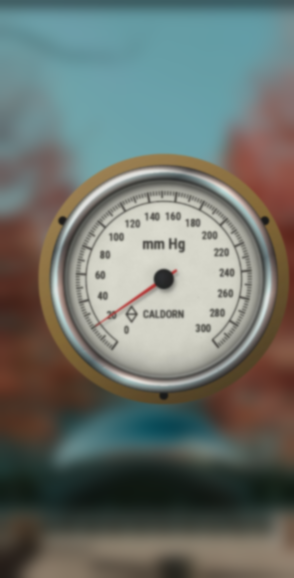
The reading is 20 mmHg
